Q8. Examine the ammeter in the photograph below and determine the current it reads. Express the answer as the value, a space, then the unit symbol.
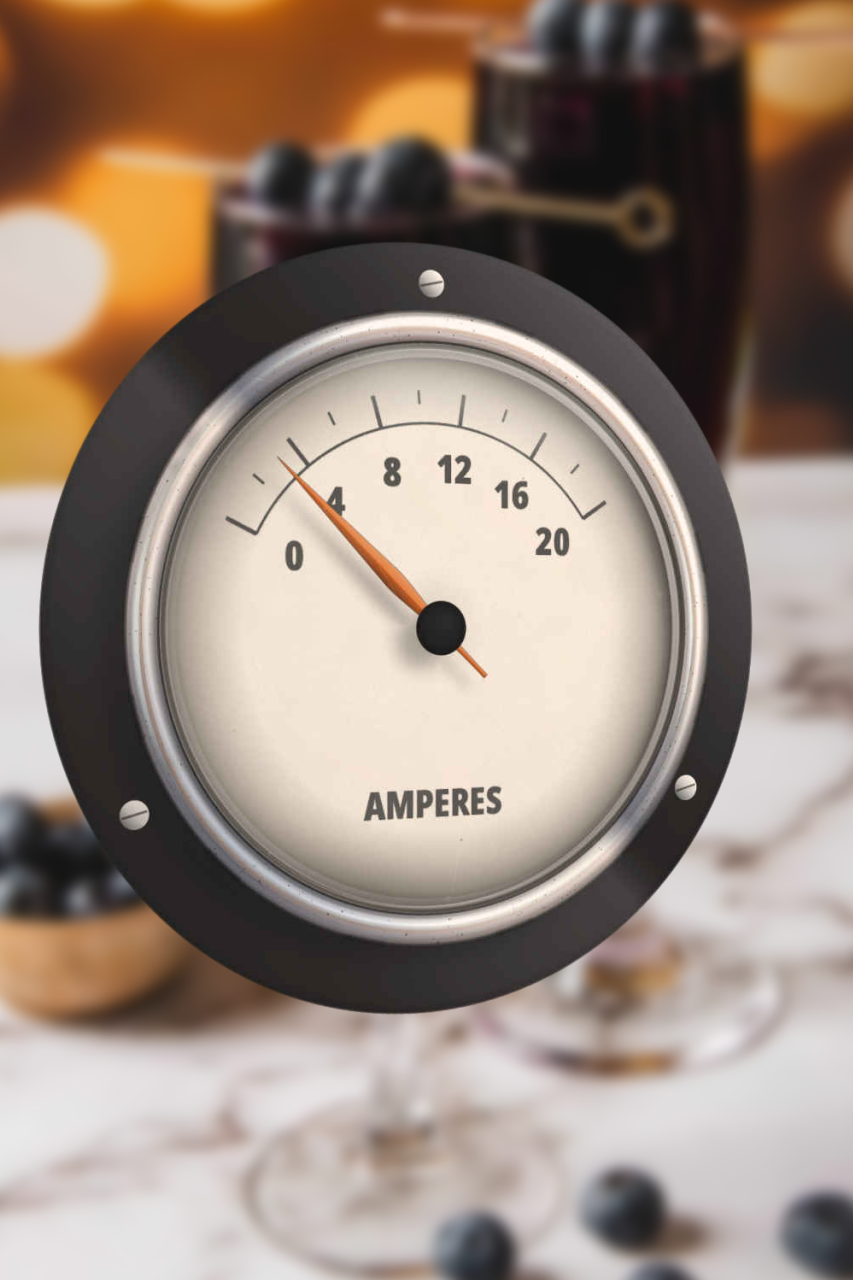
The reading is 3 A
